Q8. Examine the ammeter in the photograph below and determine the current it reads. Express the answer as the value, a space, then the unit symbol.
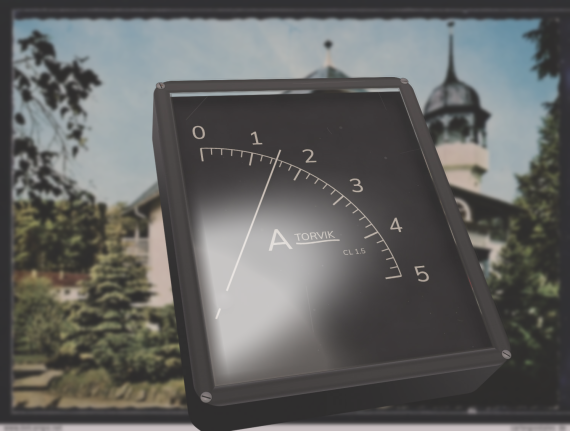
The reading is 1.5 A
